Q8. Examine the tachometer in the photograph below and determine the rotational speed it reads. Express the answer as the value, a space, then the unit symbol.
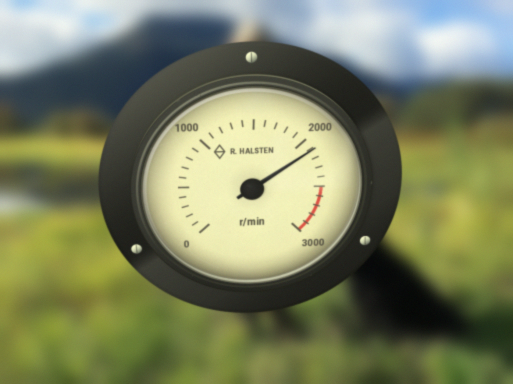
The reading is 2100 rpm
